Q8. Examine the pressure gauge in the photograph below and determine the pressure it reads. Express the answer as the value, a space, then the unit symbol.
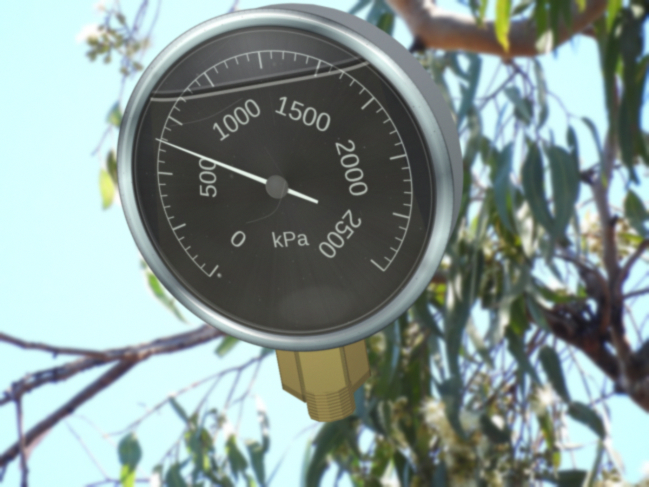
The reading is 650 kPa
